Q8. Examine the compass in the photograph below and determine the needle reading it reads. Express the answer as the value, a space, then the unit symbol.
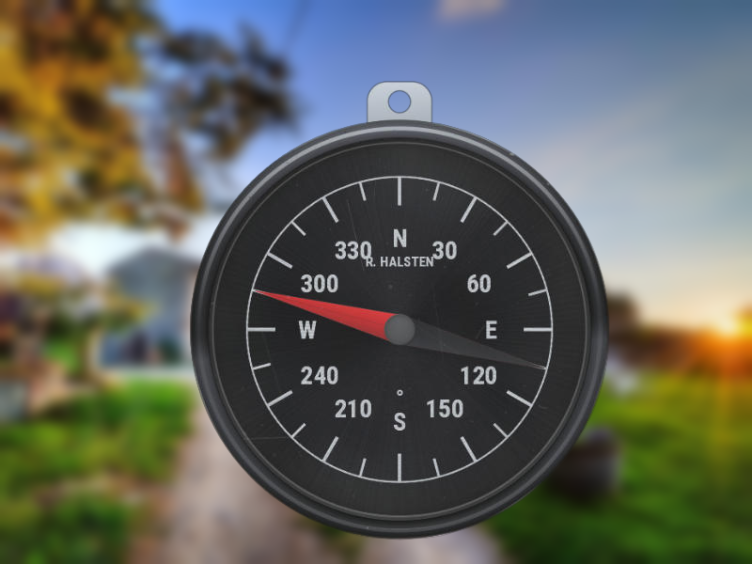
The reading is 285 °
